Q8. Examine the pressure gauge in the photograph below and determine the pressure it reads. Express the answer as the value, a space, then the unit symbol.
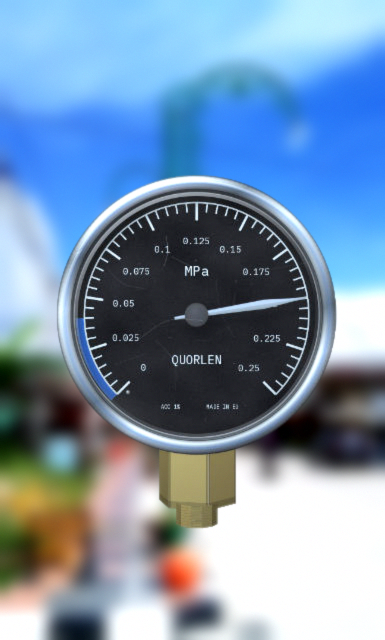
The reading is 0.2 MPa
